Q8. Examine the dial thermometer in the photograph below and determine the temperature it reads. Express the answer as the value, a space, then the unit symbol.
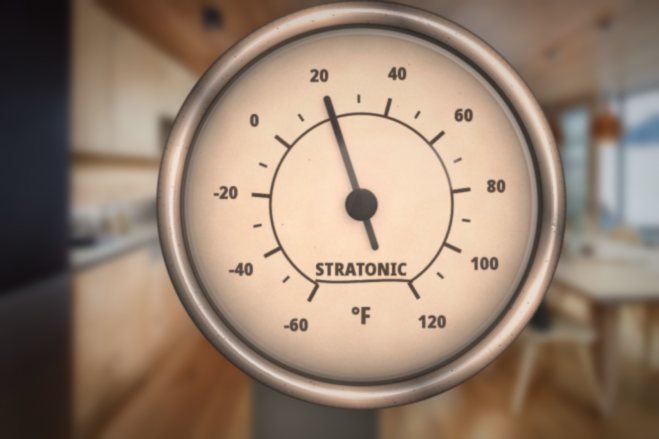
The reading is 20 °F
